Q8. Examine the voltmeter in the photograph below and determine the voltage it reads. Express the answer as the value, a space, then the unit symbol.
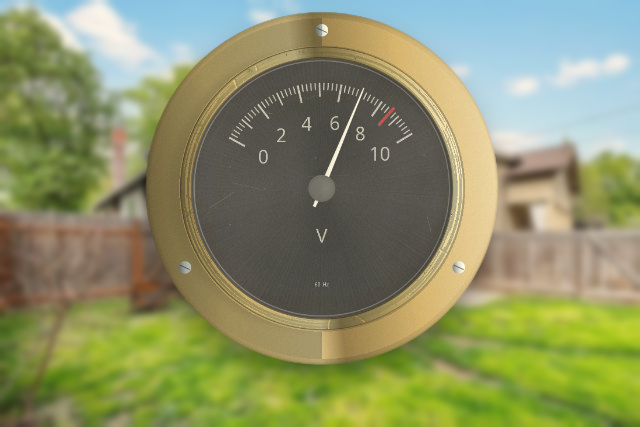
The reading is 7 V
